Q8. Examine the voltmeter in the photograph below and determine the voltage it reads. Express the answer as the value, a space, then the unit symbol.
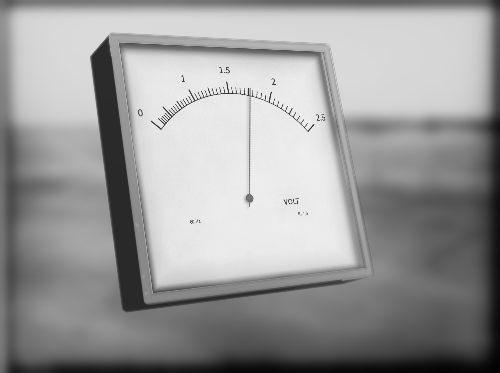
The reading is 1.75 V
